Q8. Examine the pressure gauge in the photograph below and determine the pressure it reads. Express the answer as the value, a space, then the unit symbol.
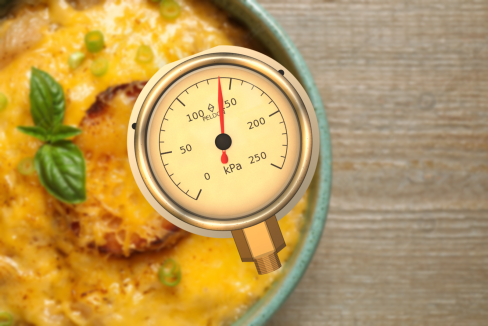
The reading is 140 kPa
